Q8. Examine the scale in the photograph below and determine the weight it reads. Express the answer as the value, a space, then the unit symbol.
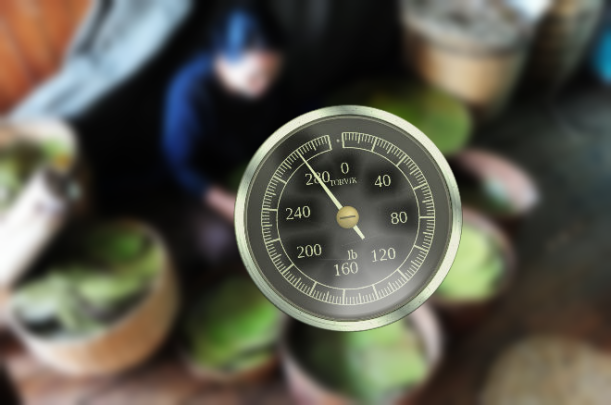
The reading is 280 lb
